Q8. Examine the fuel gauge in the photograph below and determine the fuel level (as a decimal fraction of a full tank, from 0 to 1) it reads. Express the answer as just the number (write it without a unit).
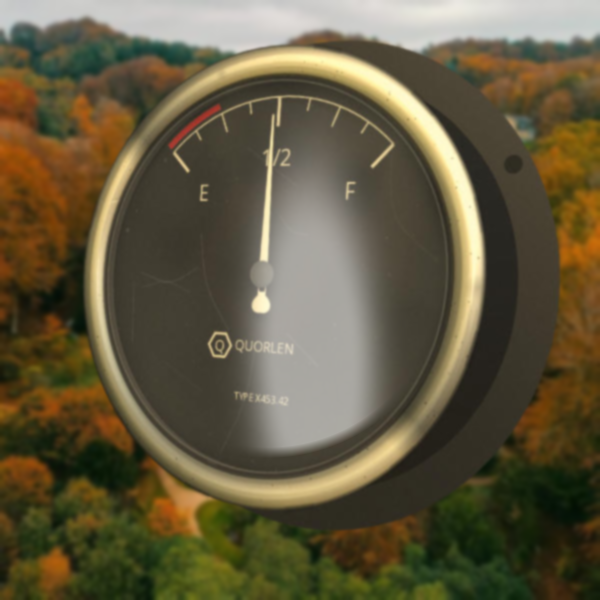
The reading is 0.5
